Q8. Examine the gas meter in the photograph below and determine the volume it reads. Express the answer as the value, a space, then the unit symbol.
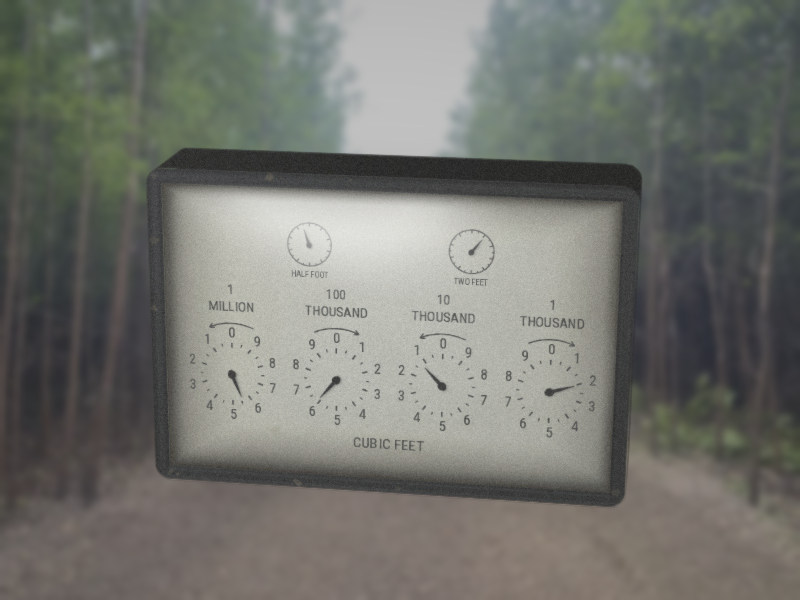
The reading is 561200 ft³
